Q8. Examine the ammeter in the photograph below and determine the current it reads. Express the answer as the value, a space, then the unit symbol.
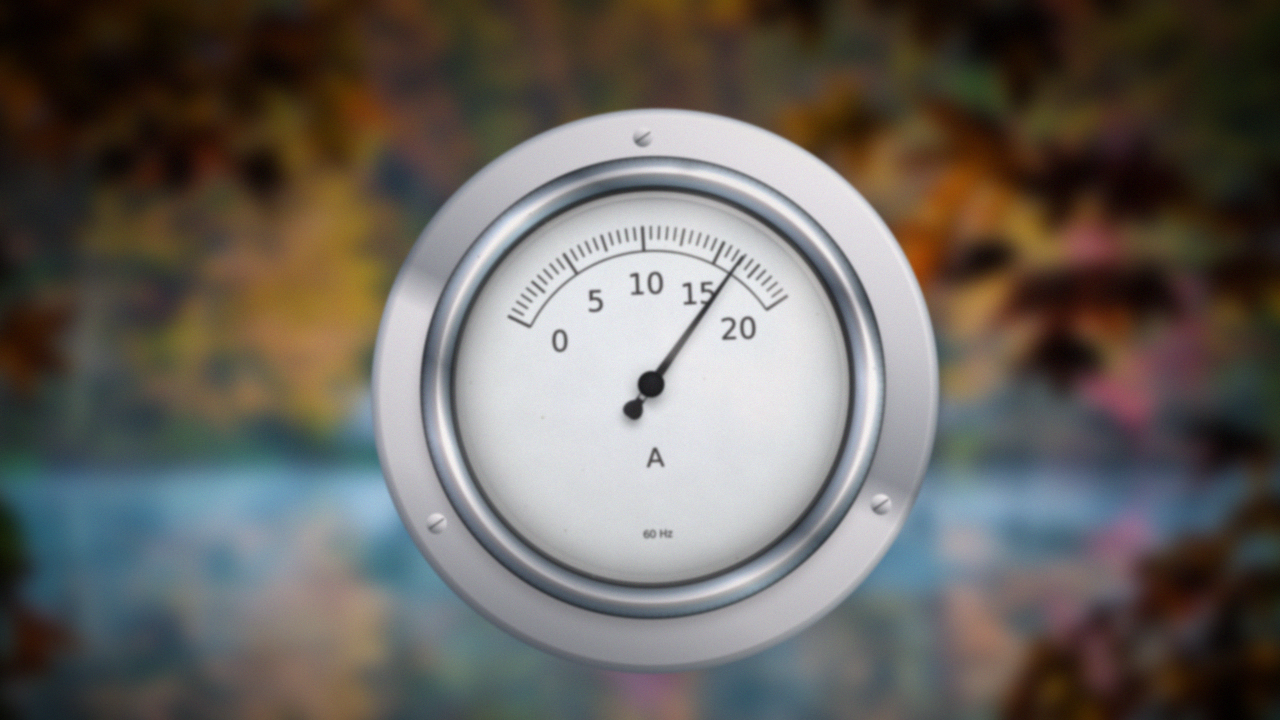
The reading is 16.5 A
